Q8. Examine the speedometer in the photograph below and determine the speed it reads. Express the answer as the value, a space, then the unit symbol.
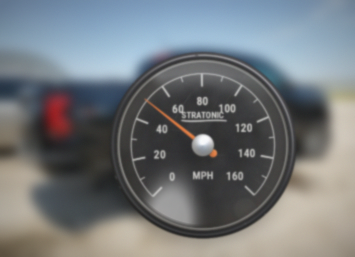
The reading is 50 mph
